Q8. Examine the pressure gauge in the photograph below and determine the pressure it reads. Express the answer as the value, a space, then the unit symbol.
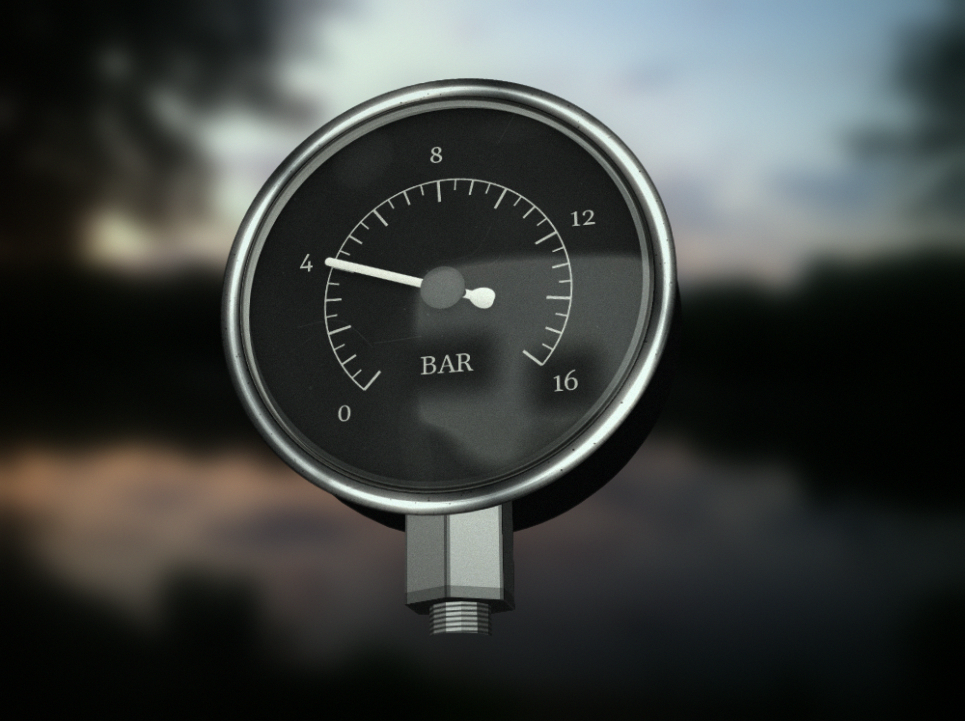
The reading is 4 bar
